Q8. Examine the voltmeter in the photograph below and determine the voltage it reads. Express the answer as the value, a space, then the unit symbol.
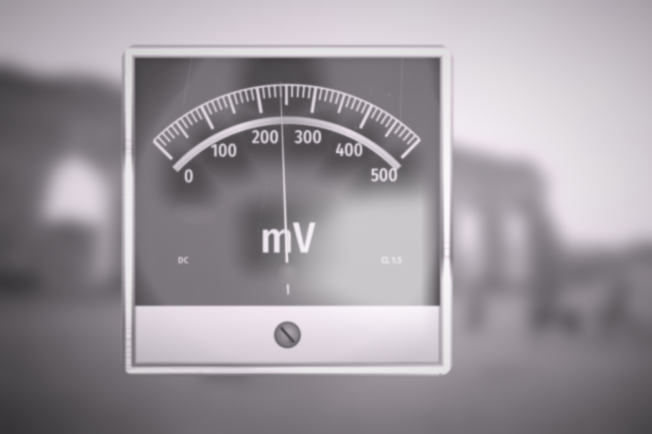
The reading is 240 mV
